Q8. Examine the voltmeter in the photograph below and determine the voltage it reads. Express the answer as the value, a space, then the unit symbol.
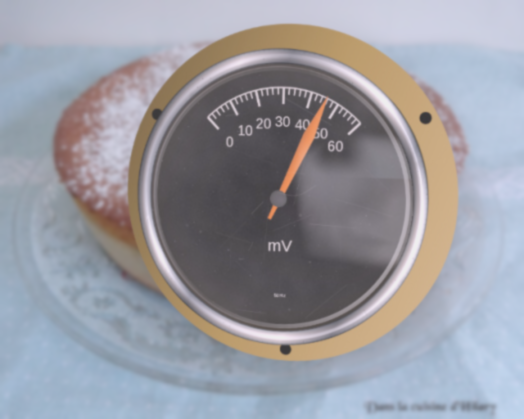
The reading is 46 mV
